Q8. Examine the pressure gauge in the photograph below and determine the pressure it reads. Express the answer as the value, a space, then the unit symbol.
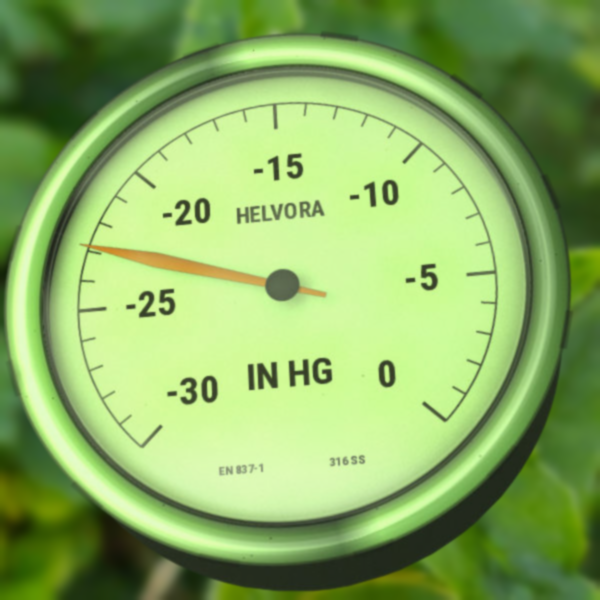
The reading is -23 inHg
